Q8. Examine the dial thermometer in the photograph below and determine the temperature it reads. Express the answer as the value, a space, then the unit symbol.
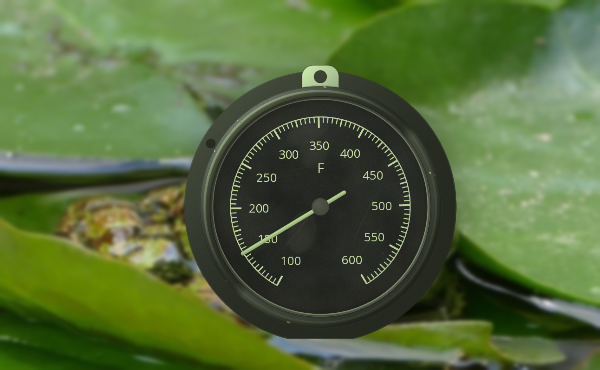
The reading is 150 °F
